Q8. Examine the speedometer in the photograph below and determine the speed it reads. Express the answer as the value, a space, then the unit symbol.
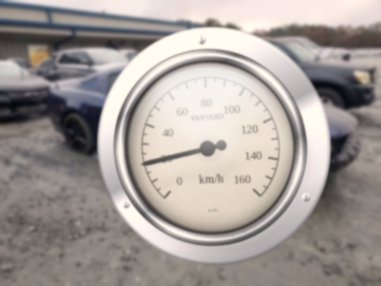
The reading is 20 km/h
